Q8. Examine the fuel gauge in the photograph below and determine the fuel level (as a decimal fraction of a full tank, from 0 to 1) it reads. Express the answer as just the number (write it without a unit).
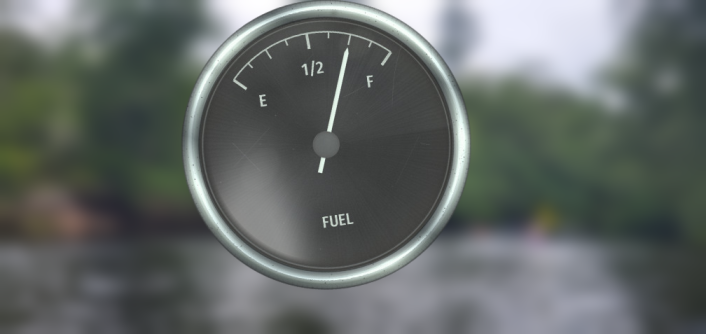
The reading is 0.75
